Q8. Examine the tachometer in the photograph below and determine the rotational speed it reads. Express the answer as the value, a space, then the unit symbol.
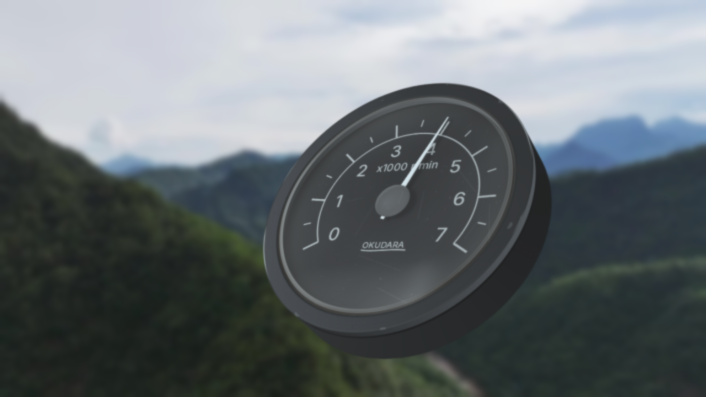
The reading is 4000 rpm
